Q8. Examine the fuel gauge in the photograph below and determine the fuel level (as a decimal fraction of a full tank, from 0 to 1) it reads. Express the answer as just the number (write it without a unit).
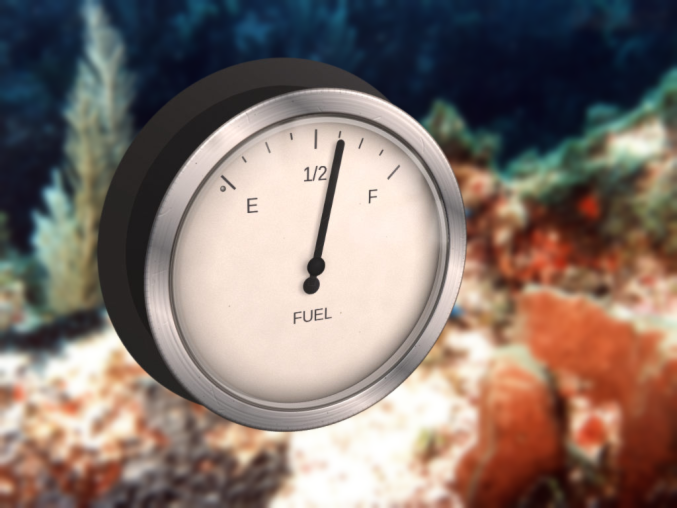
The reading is 0.625
